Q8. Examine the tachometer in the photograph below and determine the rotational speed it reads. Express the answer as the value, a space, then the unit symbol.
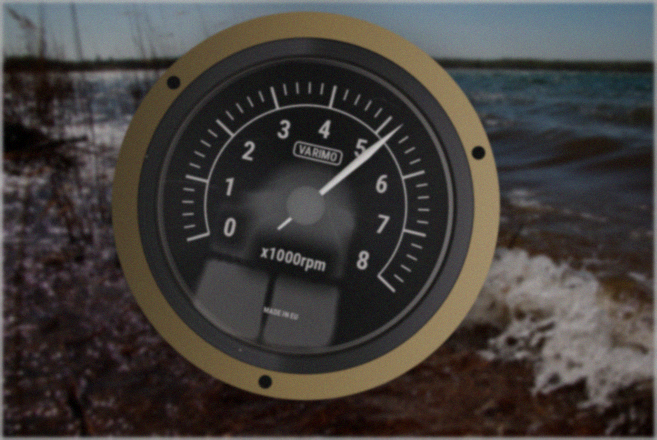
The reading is 5200 rpm
